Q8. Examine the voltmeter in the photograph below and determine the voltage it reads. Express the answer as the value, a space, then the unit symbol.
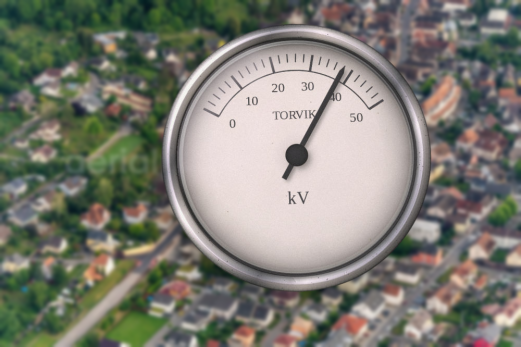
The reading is 38 kV
